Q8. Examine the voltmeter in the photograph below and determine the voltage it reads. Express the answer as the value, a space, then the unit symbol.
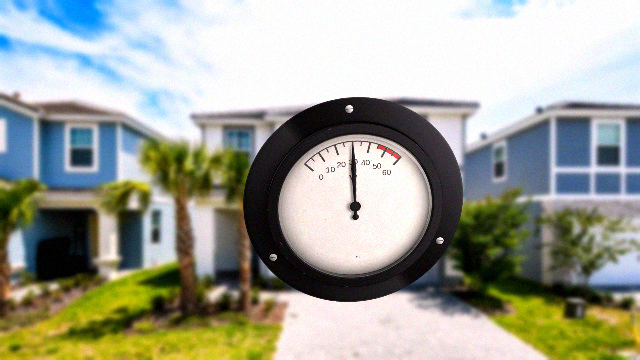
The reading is 30 V
